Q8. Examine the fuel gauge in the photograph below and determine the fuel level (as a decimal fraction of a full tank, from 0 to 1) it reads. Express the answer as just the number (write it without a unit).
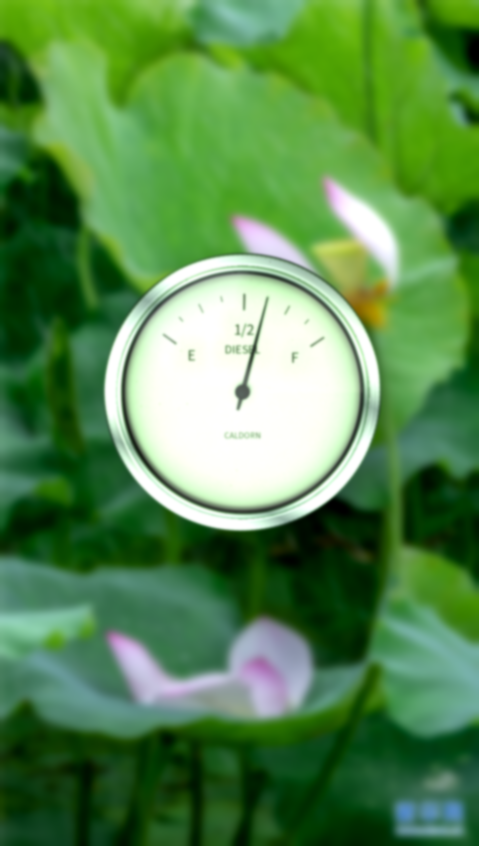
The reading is 0.625
